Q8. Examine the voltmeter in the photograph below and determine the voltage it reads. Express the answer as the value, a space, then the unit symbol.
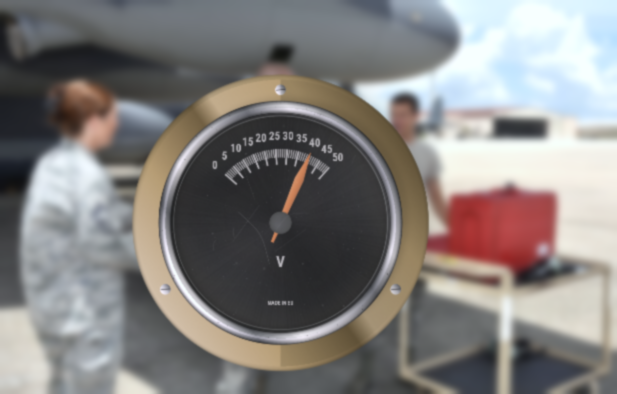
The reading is 40 V
